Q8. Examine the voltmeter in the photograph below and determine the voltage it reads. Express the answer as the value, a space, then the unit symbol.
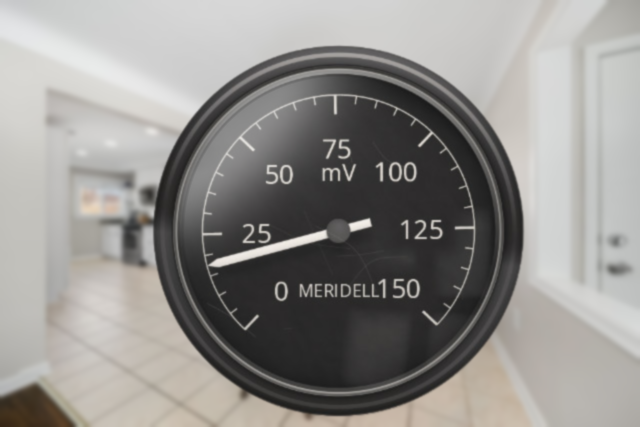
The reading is 17.5 mV
